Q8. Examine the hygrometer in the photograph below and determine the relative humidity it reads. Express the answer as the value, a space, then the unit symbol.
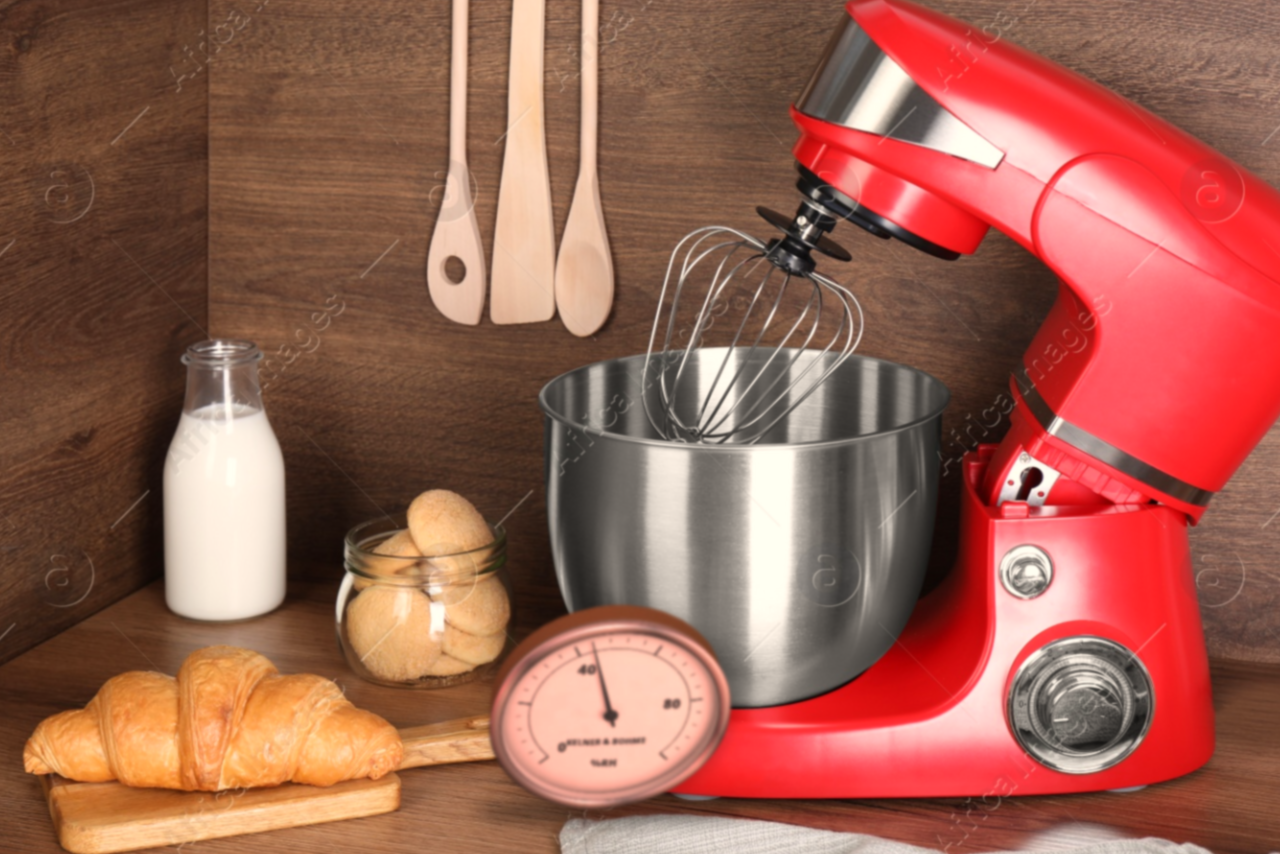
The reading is 44 %
